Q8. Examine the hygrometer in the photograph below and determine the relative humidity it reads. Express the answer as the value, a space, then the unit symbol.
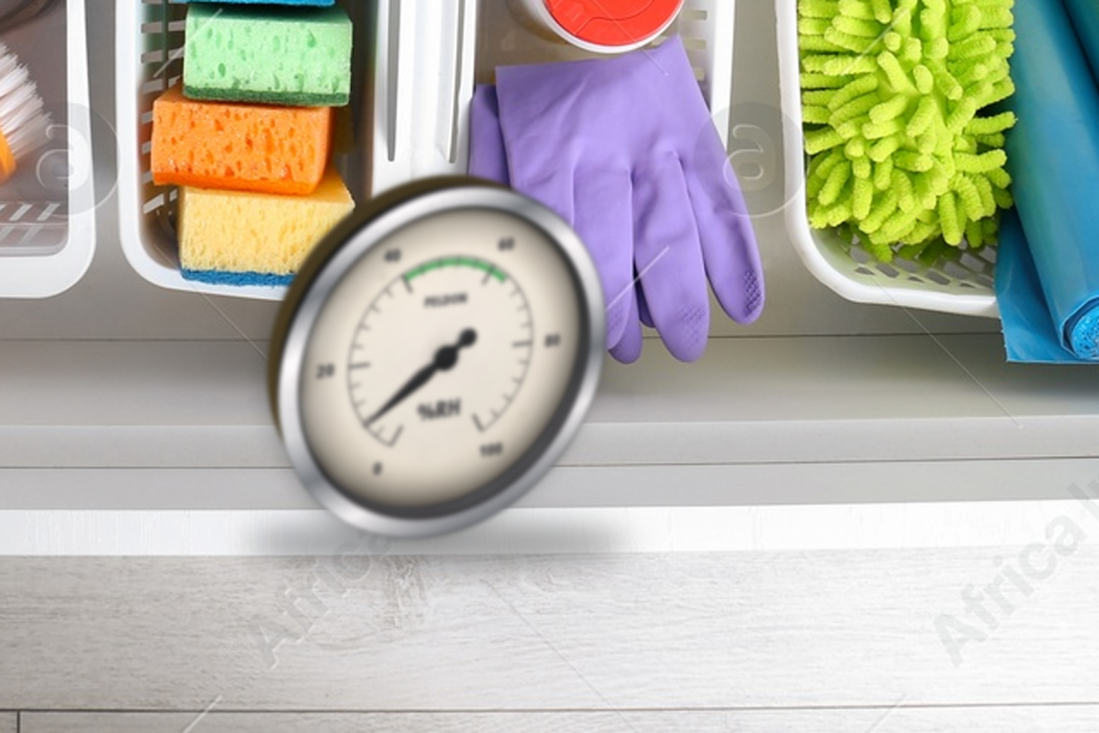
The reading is 8 %
